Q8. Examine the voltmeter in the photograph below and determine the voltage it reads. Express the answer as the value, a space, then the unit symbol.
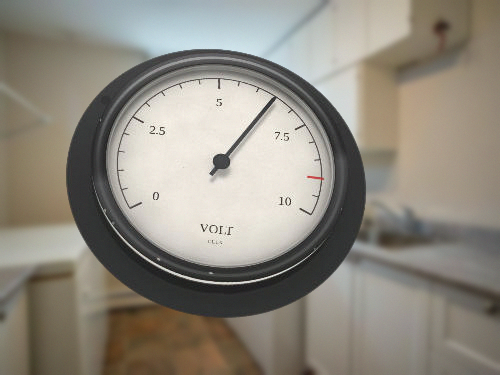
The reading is 6.5 V
